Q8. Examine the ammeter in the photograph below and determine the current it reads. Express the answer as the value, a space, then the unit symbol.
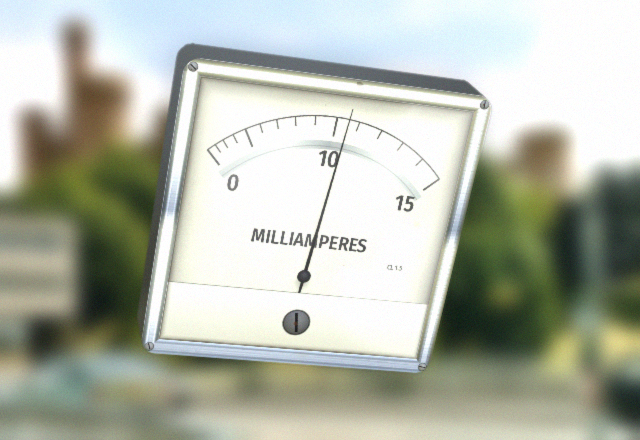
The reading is 10.5 mA
